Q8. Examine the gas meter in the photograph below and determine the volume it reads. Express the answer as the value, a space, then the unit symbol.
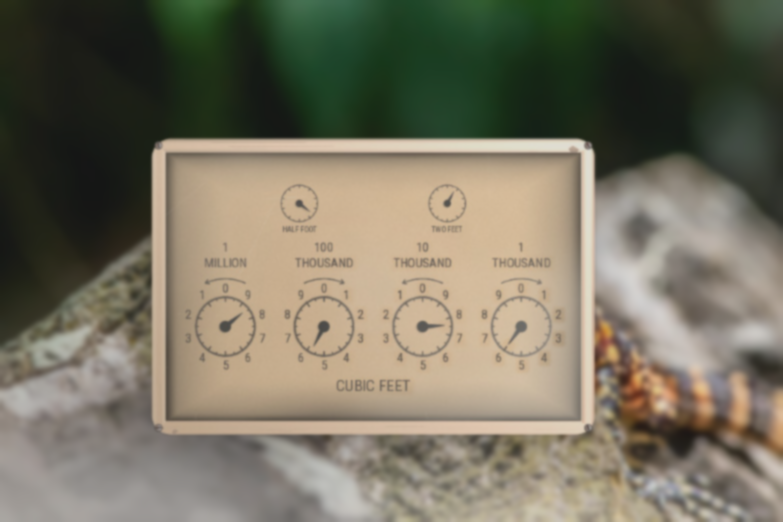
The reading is 857600 ft³
